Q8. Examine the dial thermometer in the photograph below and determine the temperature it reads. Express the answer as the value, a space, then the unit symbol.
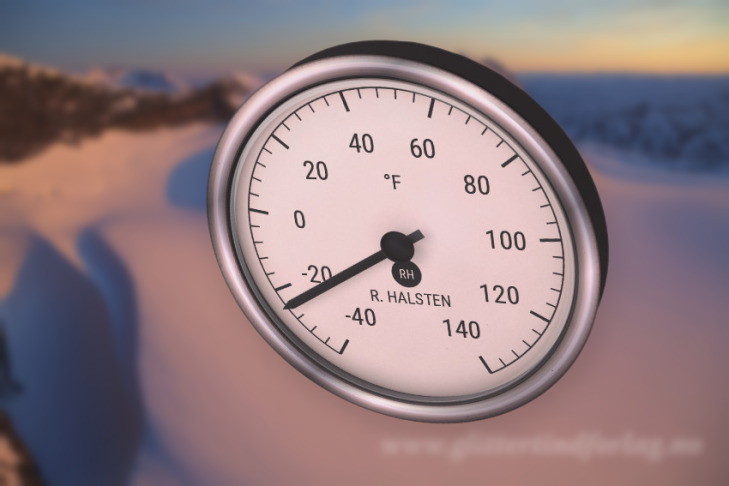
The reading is -24 °F
